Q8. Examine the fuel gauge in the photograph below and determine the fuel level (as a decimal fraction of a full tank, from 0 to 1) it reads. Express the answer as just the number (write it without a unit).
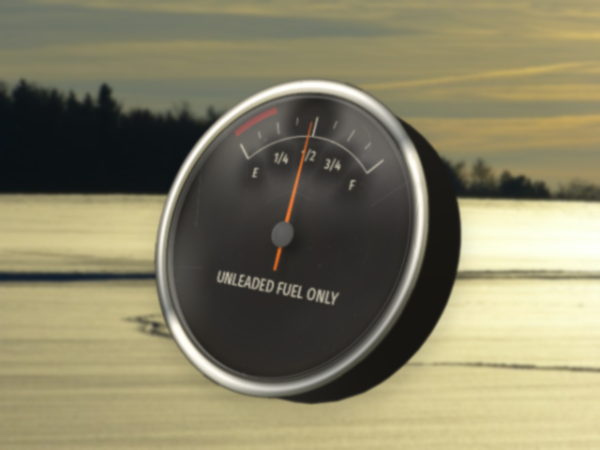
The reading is 0.5
